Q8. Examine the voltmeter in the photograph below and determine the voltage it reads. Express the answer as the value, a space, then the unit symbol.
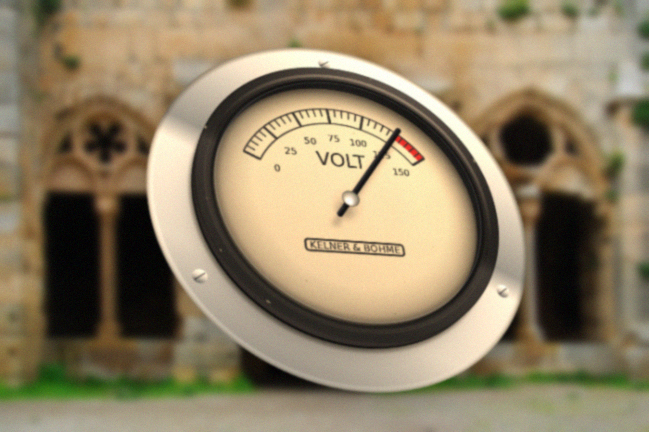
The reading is 125 V
